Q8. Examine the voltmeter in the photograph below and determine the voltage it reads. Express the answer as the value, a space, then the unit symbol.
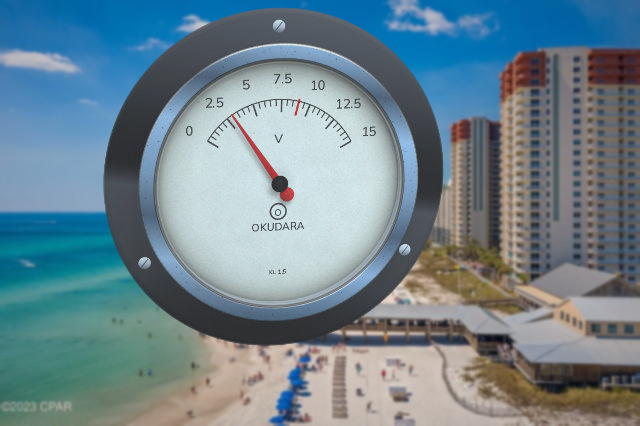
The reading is 3 V
